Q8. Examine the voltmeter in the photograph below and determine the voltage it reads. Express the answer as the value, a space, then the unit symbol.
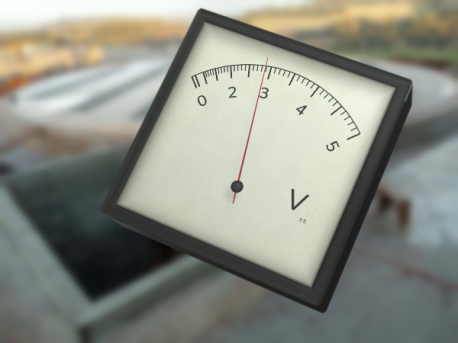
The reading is 2.9 V
